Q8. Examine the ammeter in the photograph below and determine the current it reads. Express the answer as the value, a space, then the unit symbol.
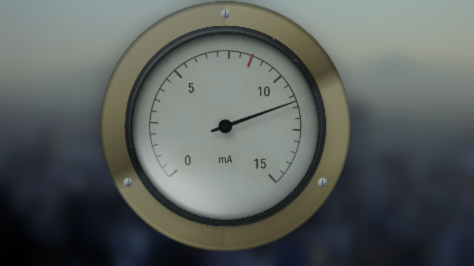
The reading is 11.25 mA
